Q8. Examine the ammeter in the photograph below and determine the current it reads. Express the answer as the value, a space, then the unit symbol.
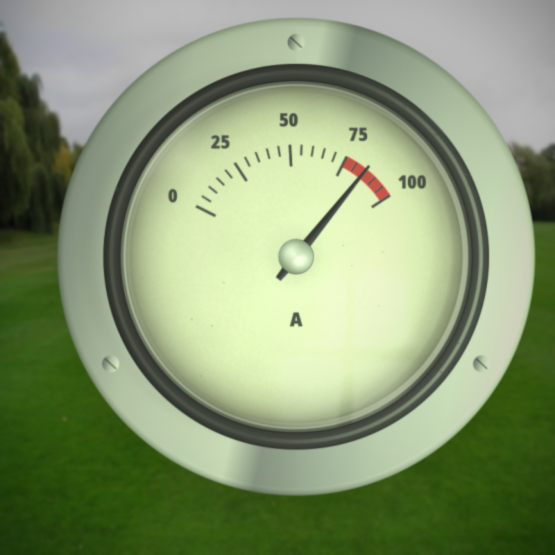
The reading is 85 A
